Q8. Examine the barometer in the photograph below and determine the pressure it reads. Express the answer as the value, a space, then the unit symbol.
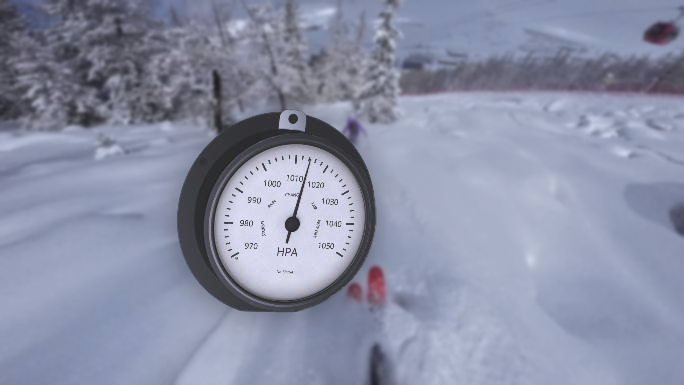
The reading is 1014 hPa
